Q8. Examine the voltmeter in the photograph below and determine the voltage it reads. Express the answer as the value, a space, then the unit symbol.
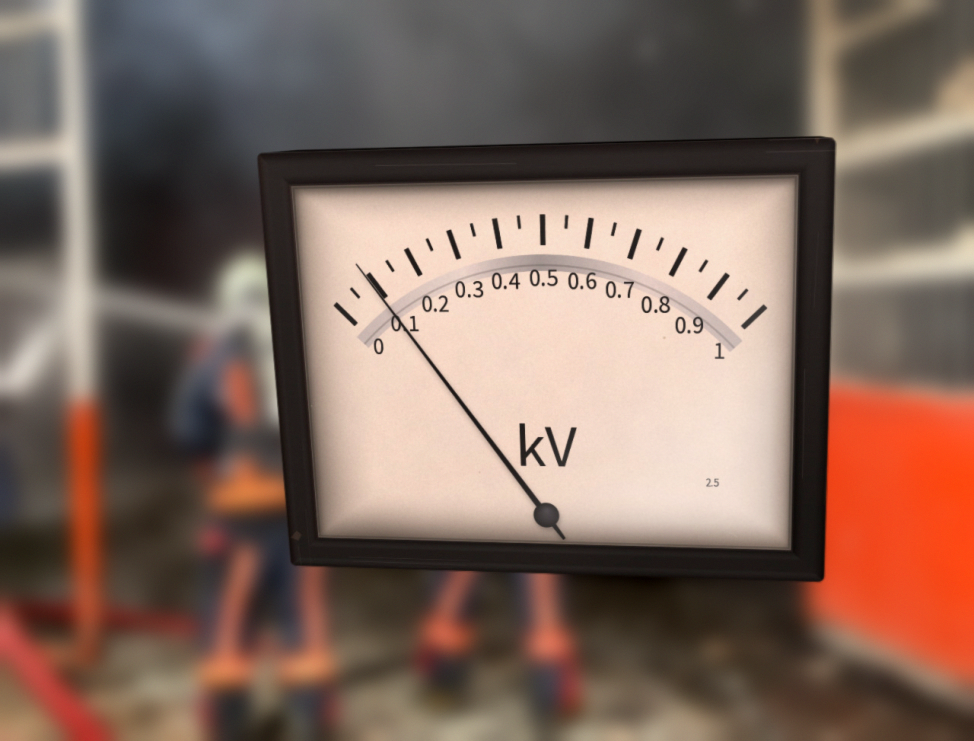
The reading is 0.1 kV
